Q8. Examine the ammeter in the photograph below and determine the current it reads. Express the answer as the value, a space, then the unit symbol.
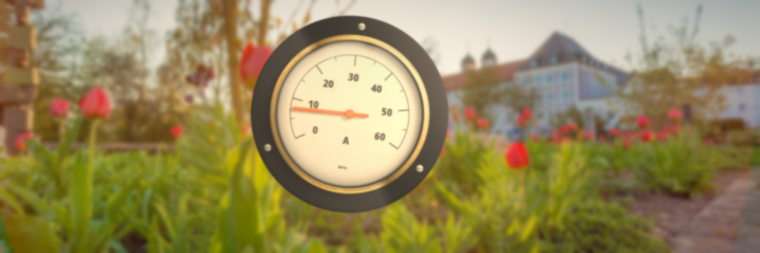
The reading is 7.5 A
